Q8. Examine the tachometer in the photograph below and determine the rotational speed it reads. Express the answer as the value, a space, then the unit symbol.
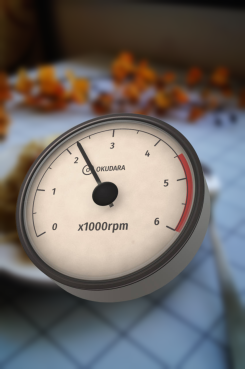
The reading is 2250 rpm
